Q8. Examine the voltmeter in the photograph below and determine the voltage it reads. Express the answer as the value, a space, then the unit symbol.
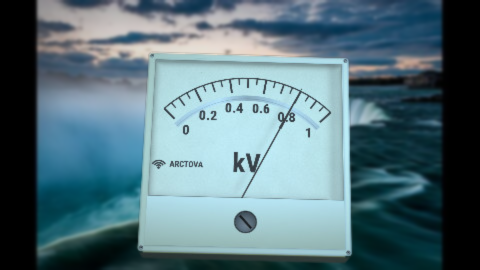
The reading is 0.8 kV
